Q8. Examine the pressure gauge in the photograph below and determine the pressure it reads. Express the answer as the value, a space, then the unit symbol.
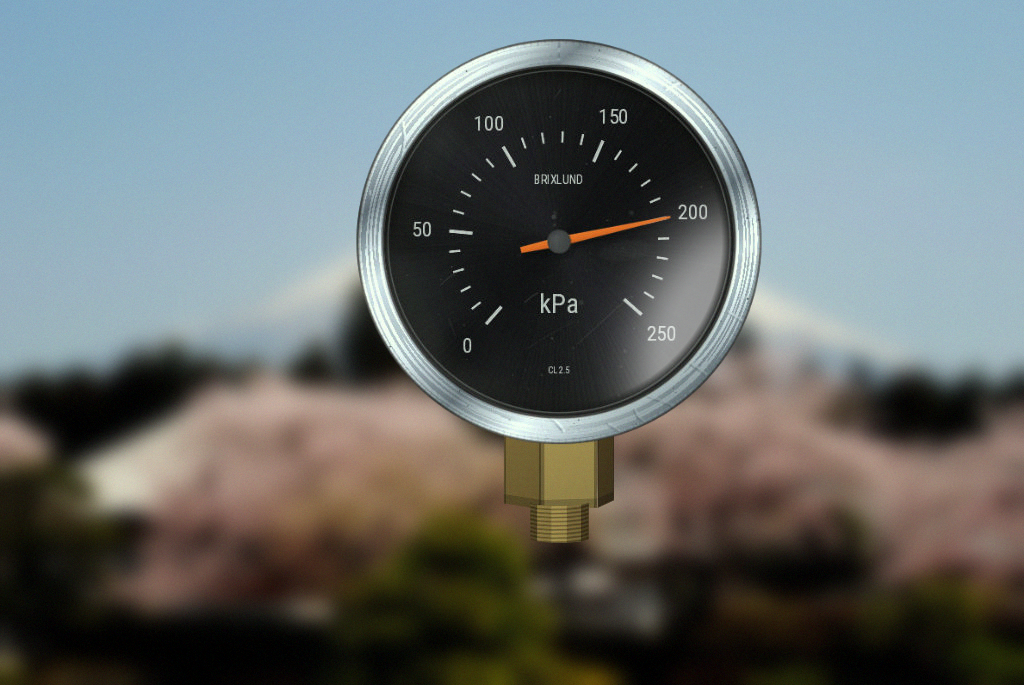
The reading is 200 kPa
